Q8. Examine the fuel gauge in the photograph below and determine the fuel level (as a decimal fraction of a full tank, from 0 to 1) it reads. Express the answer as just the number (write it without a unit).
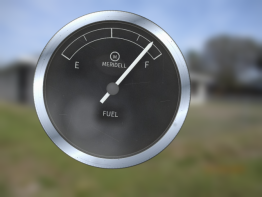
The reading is 0.875
